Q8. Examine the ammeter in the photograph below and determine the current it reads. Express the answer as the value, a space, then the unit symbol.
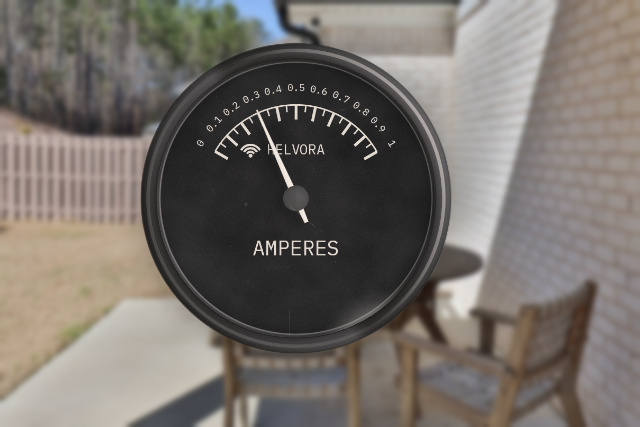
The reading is 0.3 A
